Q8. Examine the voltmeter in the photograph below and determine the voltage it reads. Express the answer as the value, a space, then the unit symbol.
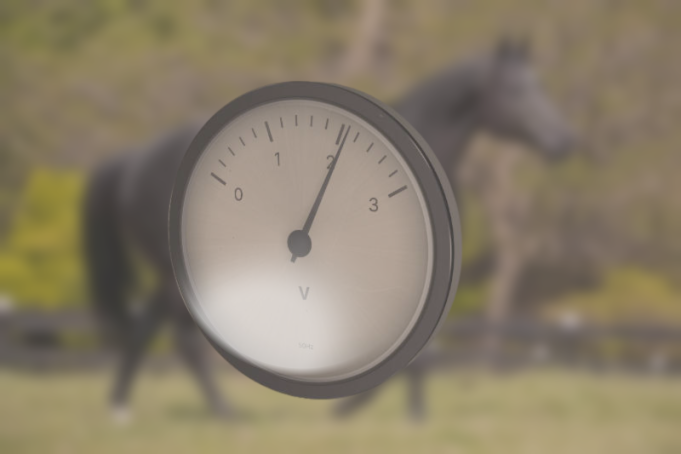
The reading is 2.1 V
